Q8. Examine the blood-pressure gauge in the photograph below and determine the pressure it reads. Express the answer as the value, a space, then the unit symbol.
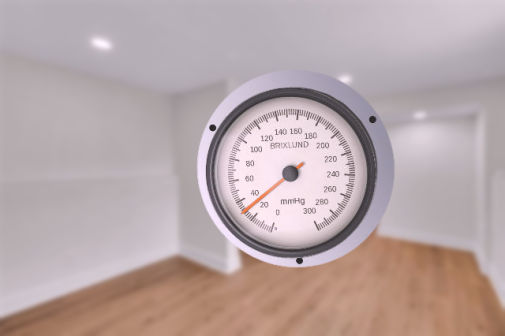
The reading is 30 mmHg
